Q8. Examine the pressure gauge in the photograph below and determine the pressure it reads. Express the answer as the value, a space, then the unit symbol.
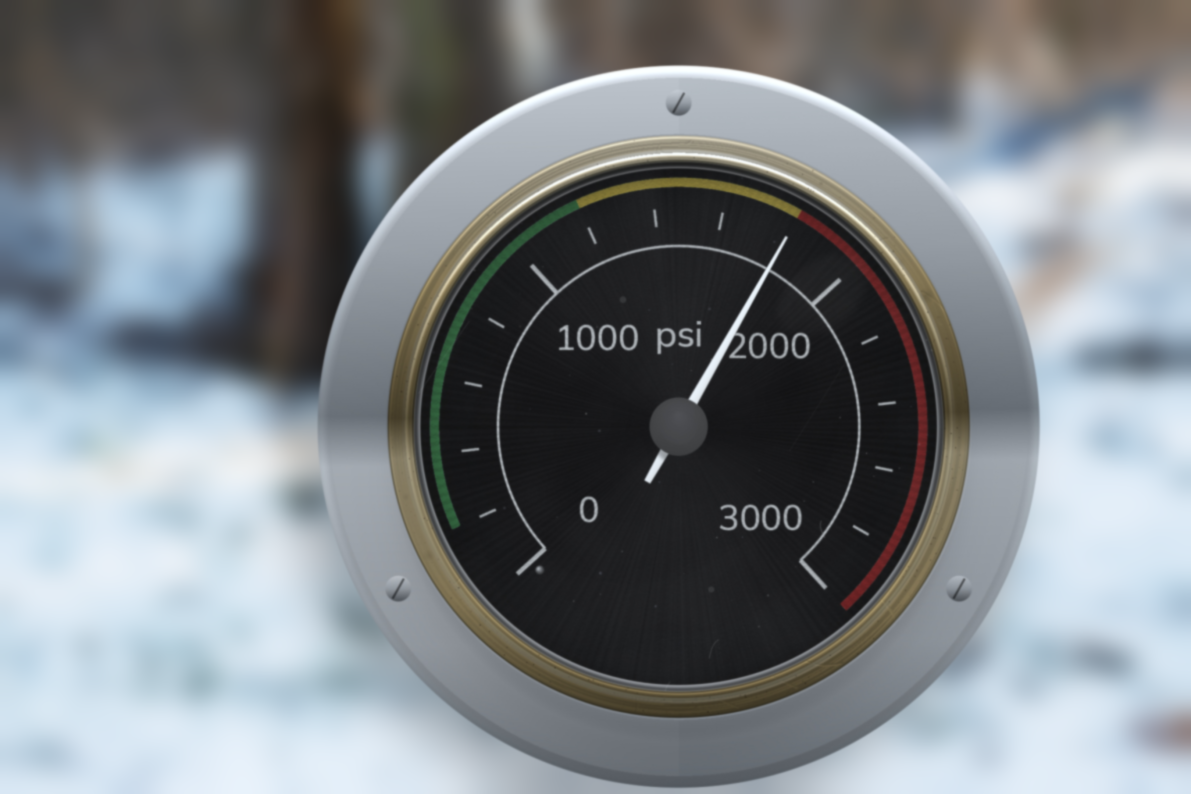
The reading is 1800 psi
